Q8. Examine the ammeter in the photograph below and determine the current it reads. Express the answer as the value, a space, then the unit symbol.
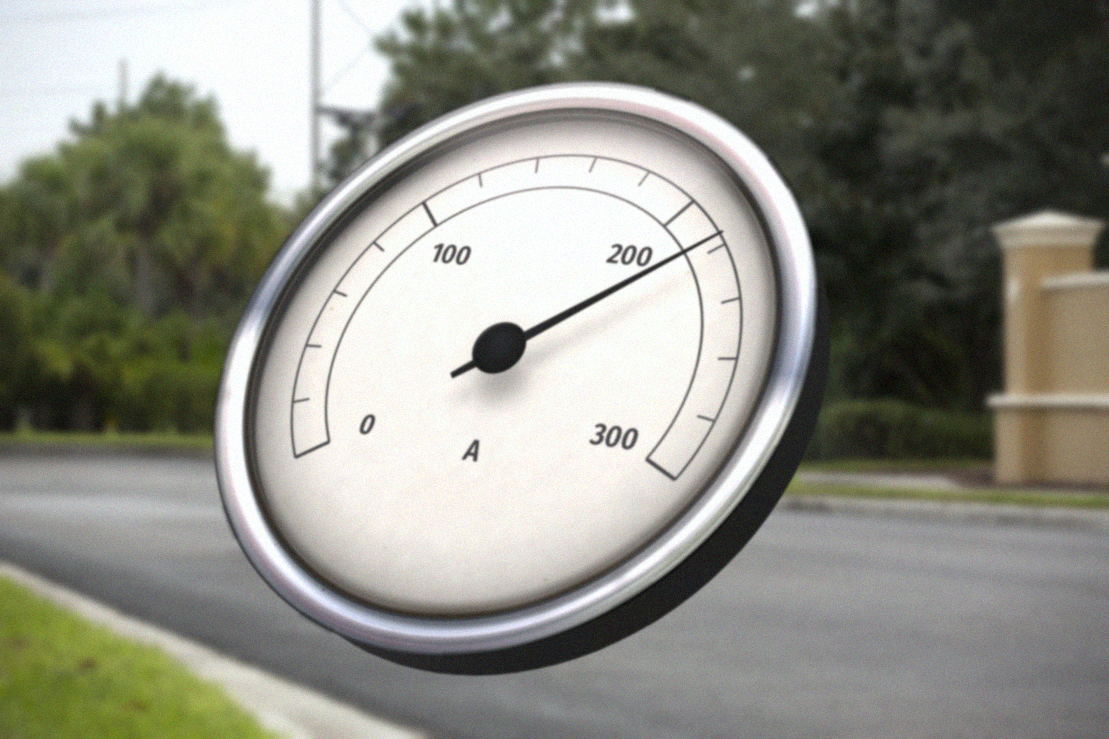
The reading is 220 A
